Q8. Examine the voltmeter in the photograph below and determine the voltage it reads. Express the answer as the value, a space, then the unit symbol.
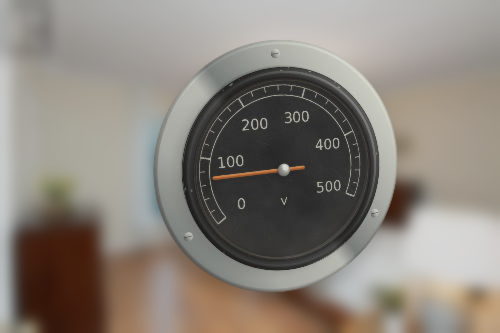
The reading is 70 V
